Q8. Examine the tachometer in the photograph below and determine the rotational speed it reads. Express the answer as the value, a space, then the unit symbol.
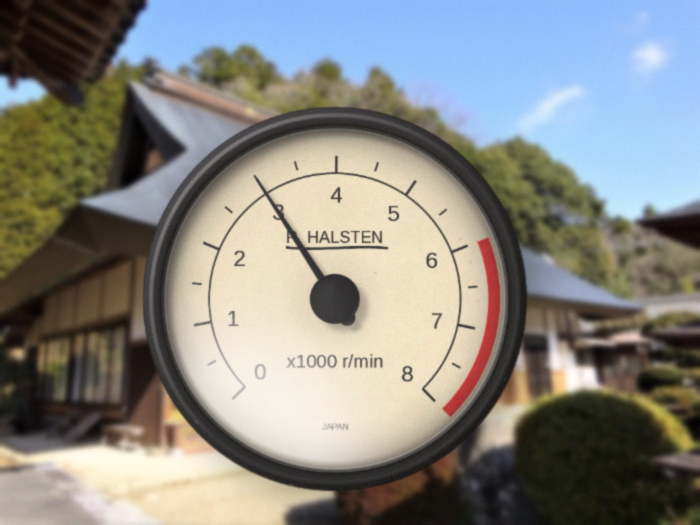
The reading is 3000 rpm
